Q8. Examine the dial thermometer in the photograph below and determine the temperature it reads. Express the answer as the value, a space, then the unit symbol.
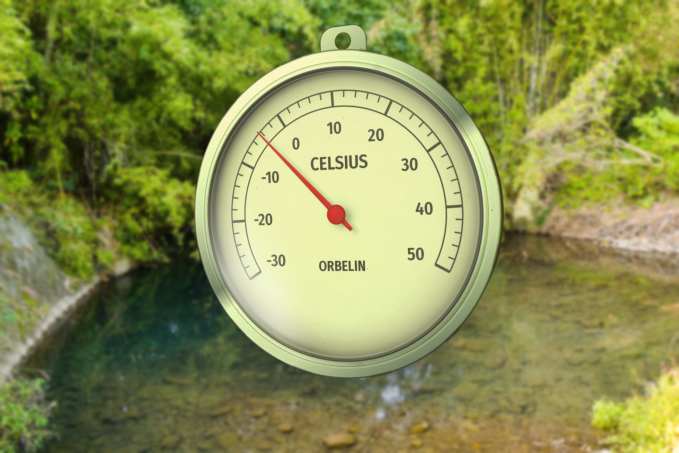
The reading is -4 °C
